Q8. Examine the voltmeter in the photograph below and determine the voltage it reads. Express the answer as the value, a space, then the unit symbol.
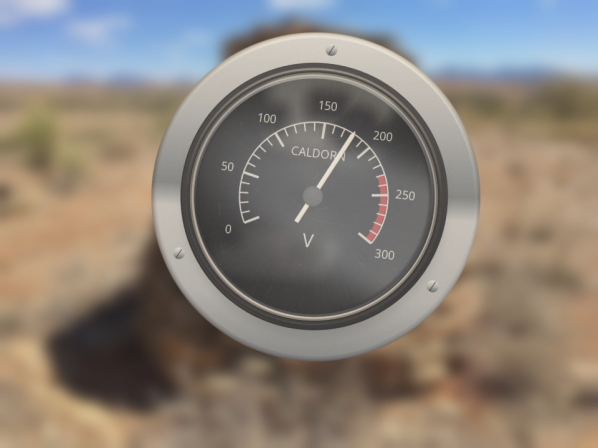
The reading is 180 V
